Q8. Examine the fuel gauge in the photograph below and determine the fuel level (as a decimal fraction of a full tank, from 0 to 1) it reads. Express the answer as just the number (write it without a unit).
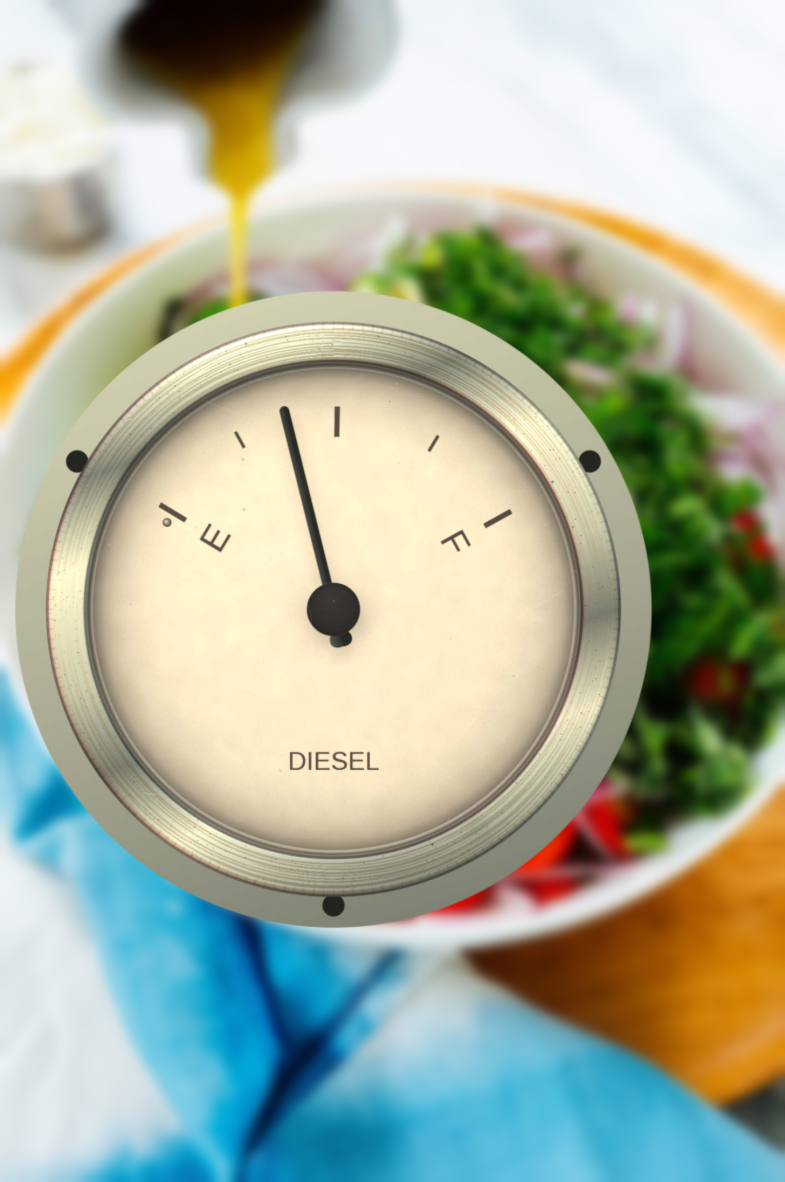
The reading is 0.375
